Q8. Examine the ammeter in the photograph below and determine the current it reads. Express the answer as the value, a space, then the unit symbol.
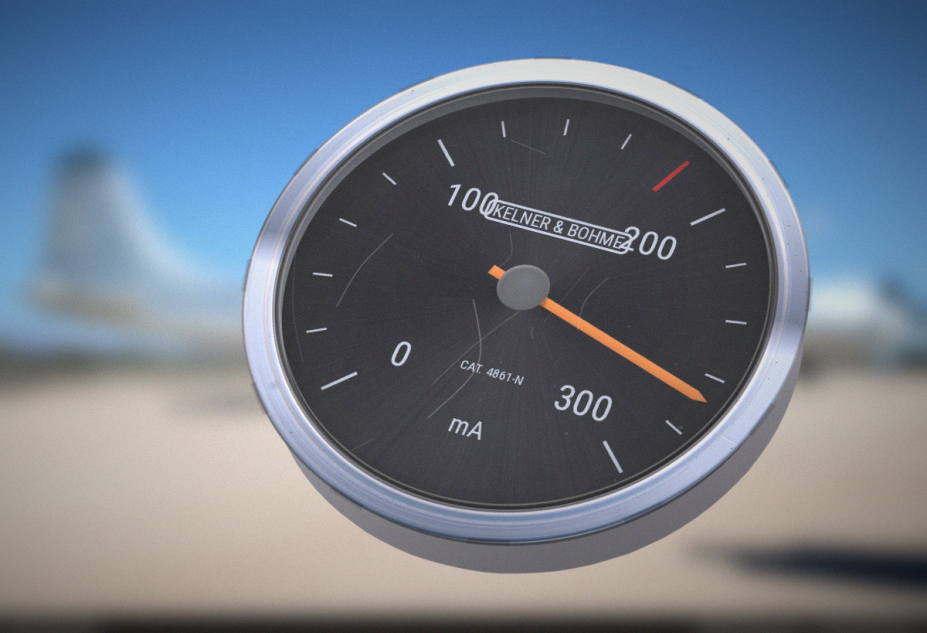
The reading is 270 mA
